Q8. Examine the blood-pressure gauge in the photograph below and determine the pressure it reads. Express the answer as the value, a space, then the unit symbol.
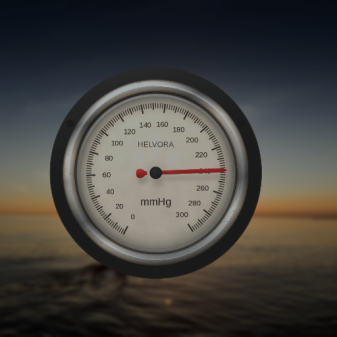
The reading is 240 mmHg
